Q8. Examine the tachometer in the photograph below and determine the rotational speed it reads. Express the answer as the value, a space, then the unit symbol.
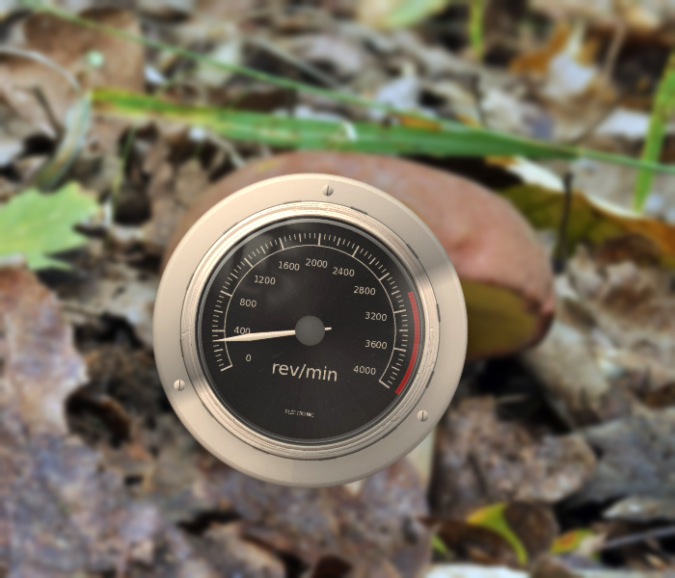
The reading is 300 rpm
